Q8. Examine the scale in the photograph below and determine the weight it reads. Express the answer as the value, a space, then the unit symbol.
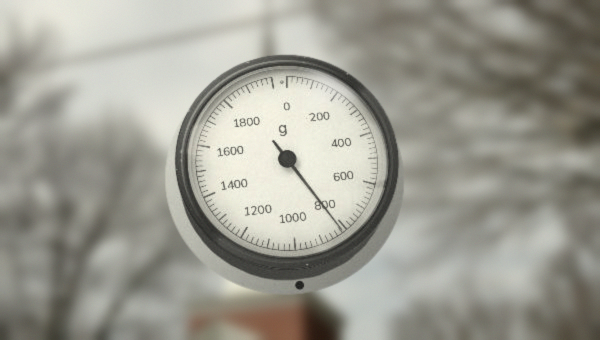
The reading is 820 g
